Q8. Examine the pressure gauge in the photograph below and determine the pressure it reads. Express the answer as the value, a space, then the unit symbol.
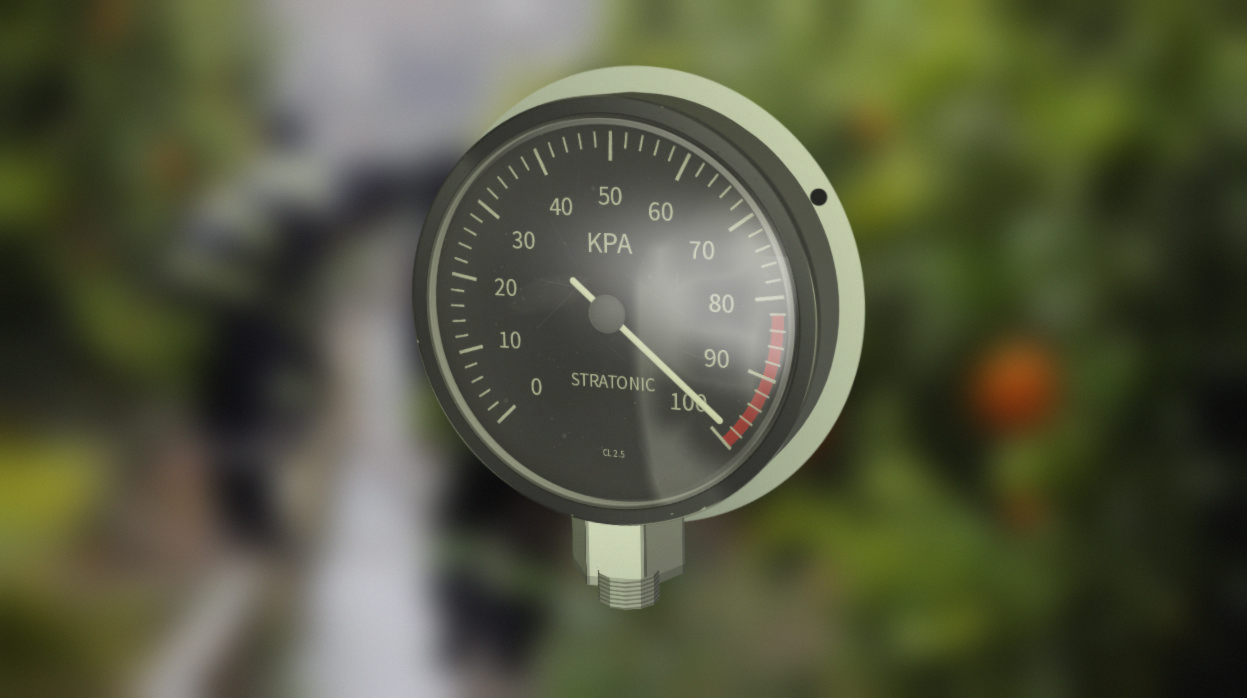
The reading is 98 kPa
